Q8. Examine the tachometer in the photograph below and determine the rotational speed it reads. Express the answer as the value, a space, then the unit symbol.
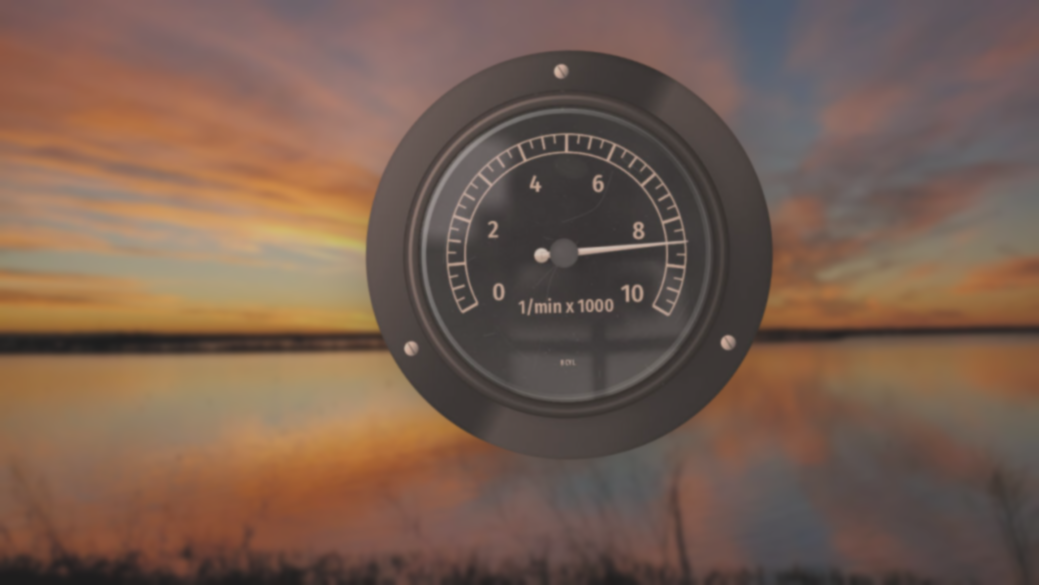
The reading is 8500 rpm
